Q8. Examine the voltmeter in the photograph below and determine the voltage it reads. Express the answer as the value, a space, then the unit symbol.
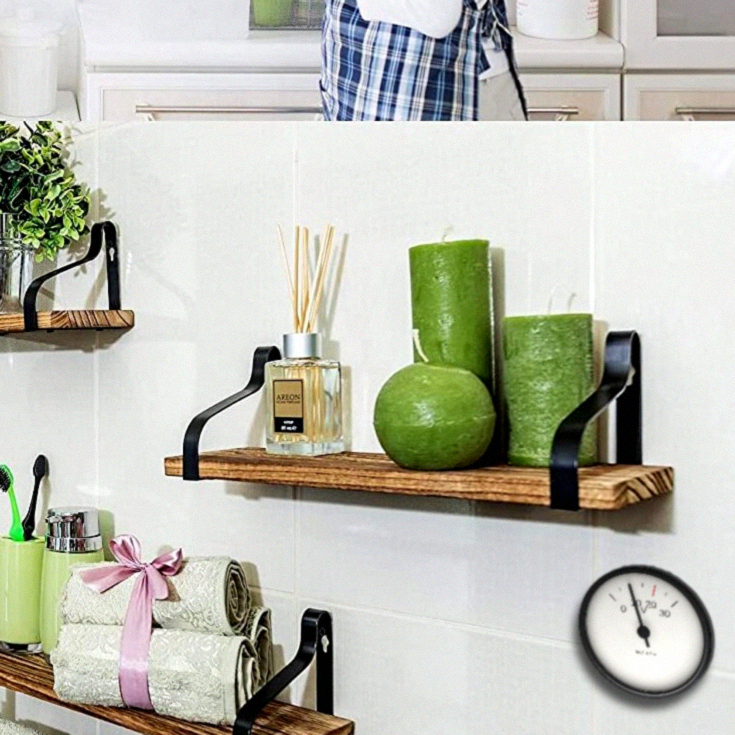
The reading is 10 V
